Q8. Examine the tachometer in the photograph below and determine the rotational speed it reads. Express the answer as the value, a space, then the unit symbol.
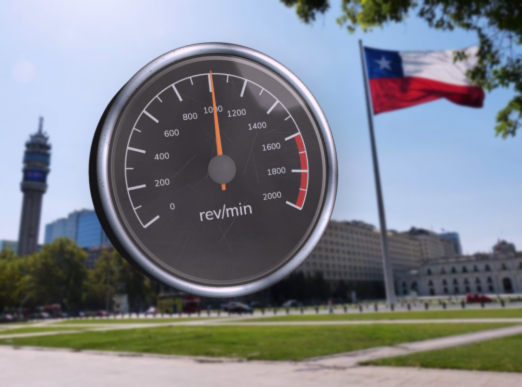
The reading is 1000 rpm
